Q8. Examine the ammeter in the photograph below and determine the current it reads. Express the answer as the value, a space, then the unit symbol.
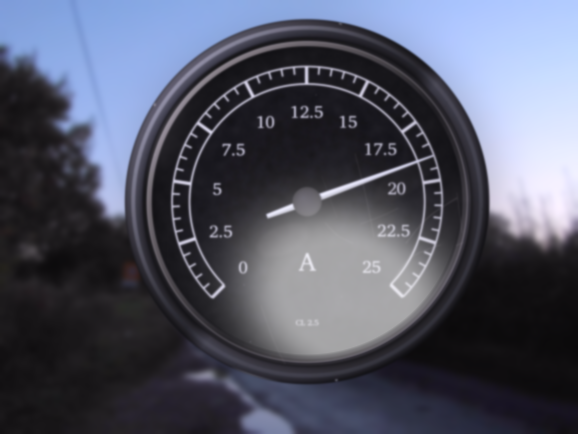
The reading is 19 A
